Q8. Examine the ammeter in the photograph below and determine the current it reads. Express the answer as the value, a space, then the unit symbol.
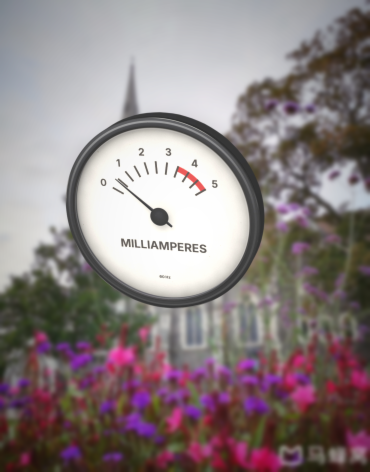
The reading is 0.5 mA
